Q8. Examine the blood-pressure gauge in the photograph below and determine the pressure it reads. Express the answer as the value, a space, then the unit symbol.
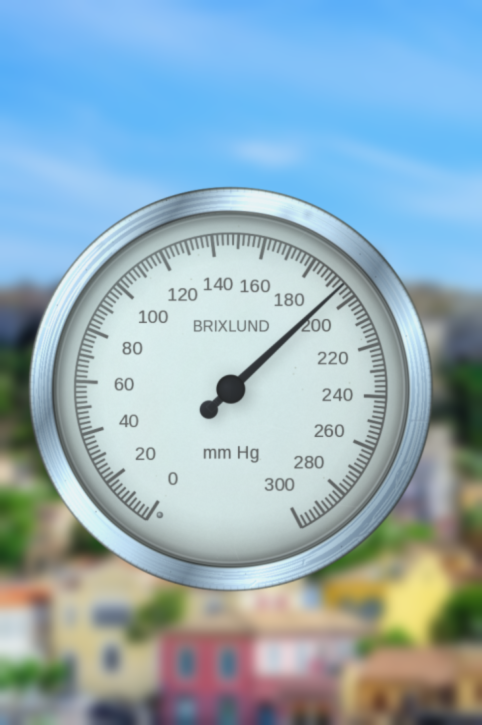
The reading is 194 mmHg
